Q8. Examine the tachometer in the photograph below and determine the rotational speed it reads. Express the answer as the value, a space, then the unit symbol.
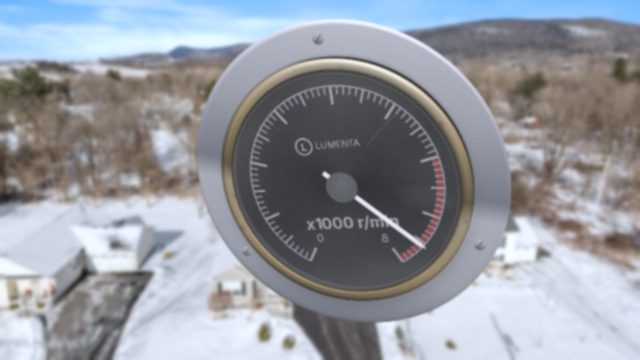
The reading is 7500 rpm
